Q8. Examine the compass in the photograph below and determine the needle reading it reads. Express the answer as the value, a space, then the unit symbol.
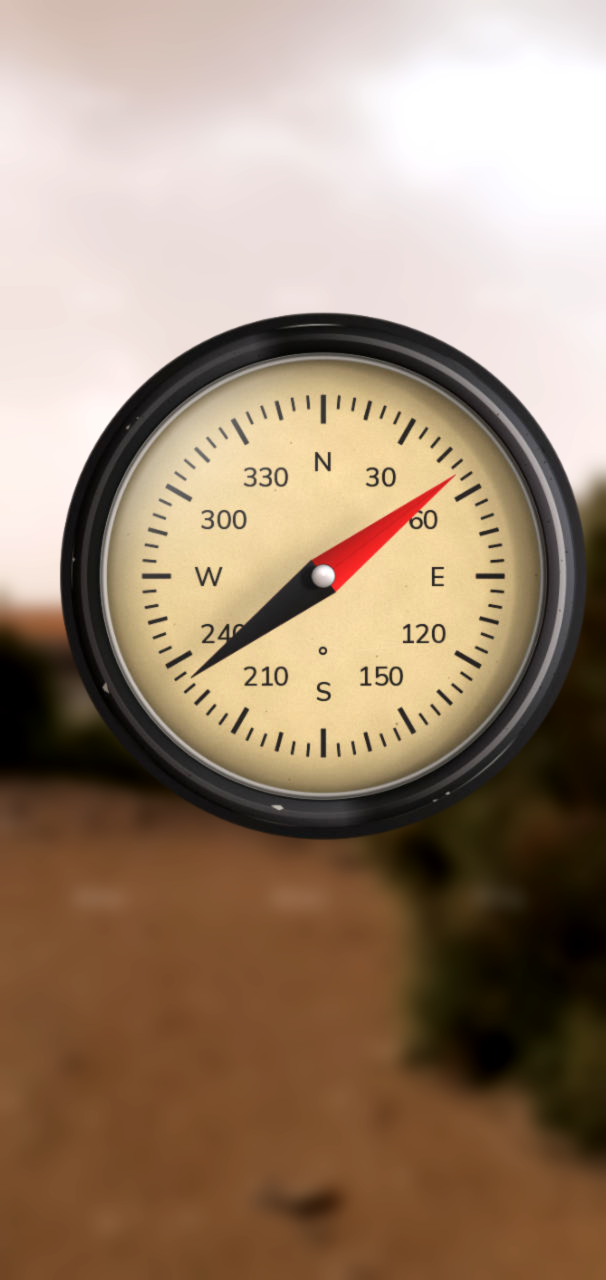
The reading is 52.5 °
